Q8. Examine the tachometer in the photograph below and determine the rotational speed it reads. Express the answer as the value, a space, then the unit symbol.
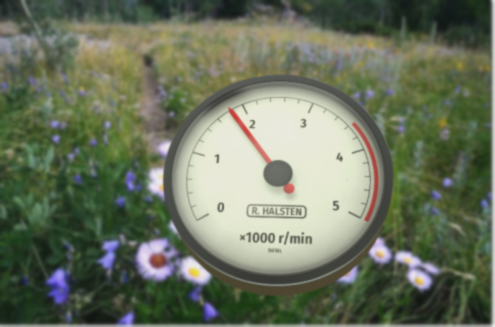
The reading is 1800 rpm
